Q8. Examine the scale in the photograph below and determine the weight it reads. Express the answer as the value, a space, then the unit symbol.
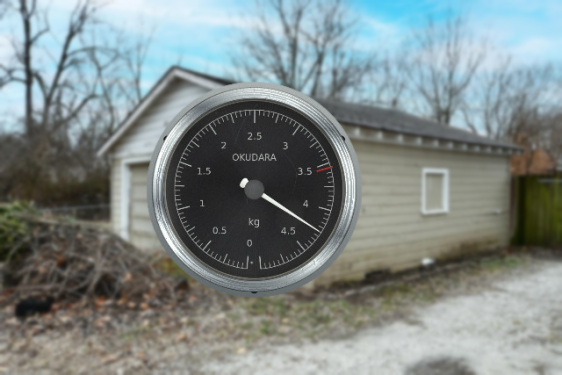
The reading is 4.25 kg
